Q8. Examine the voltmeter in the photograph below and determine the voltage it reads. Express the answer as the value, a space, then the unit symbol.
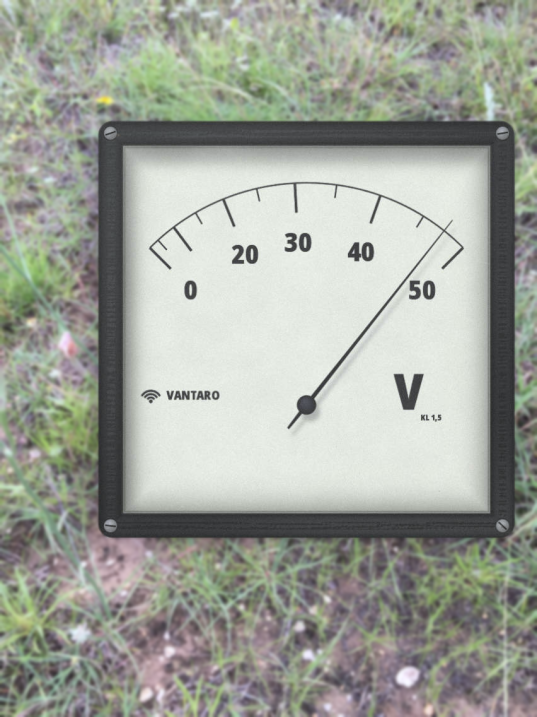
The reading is 47.5 V
